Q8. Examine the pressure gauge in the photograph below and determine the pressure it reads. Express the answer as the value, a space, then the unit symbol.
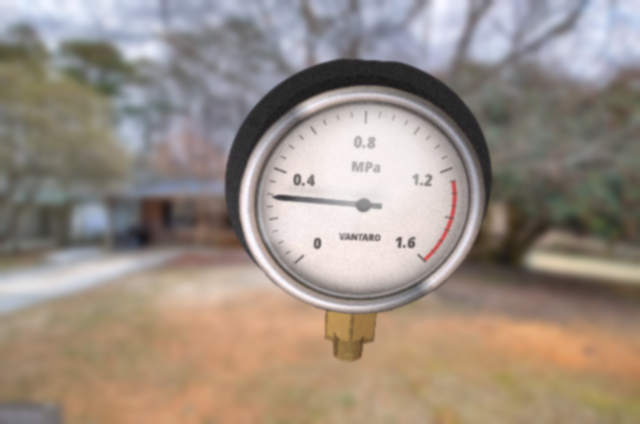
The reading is 0.3 MPa
